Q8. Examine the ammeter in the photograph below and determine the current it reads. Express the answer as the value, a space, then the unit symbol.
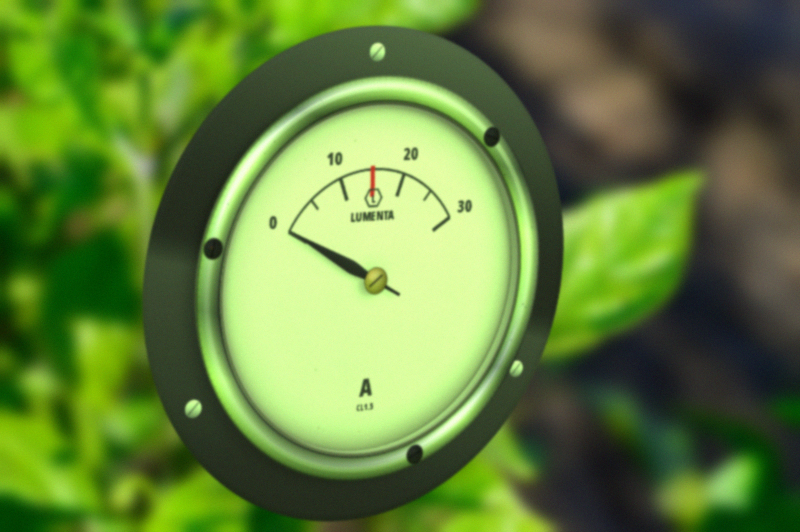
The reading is 0 A
